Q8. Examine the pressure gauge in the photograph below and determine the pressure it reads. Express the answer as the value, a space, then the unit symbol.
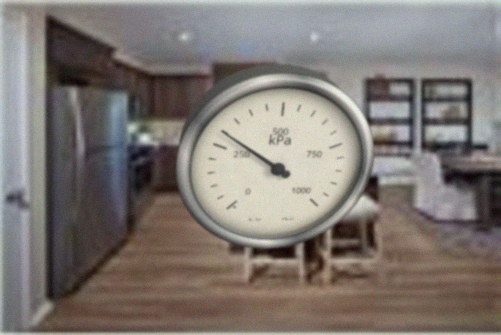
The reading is 300 kPa
